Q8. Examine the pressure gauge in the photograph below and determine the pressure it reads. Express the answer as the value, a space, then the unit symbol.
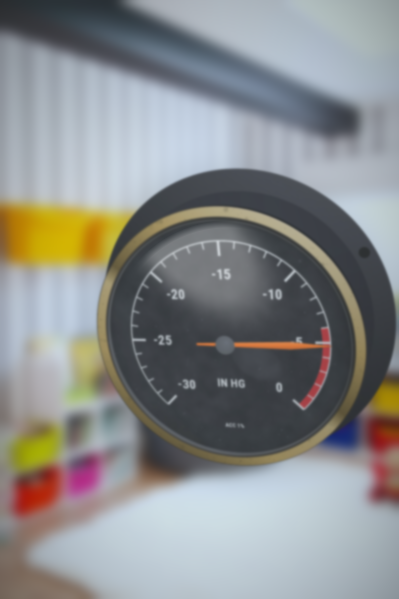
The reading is -5 inHg
